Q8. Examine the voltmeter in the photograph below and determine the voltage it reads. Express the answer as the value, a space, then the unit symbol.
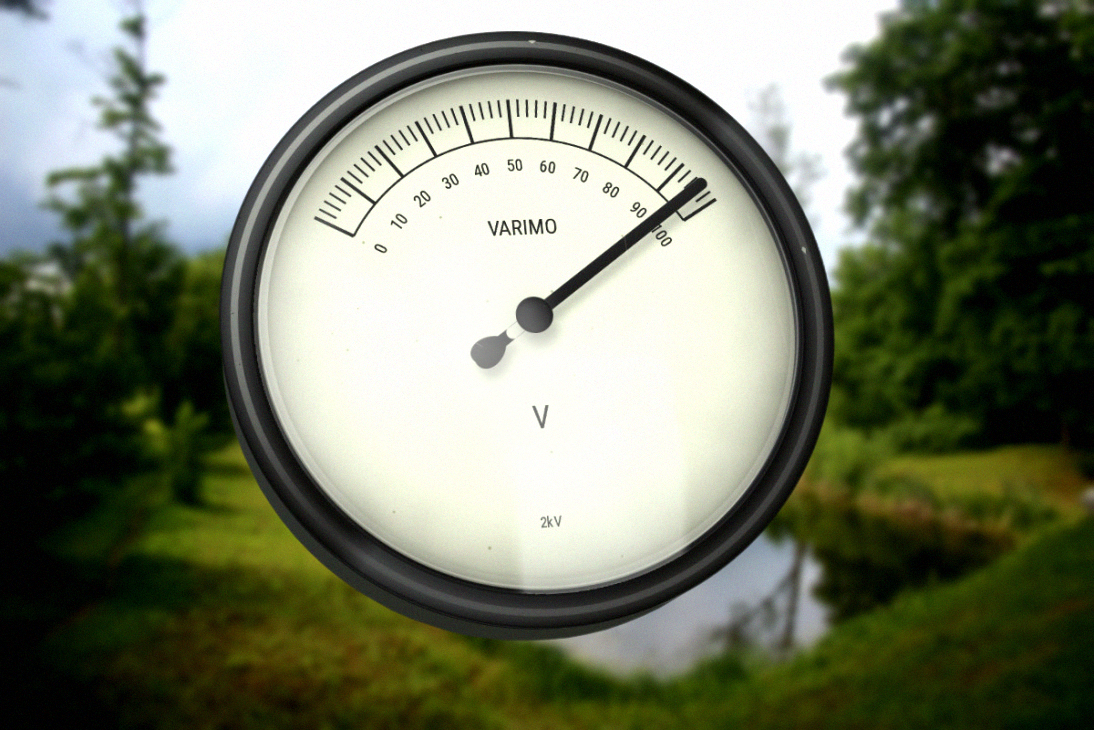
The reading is 96 V
